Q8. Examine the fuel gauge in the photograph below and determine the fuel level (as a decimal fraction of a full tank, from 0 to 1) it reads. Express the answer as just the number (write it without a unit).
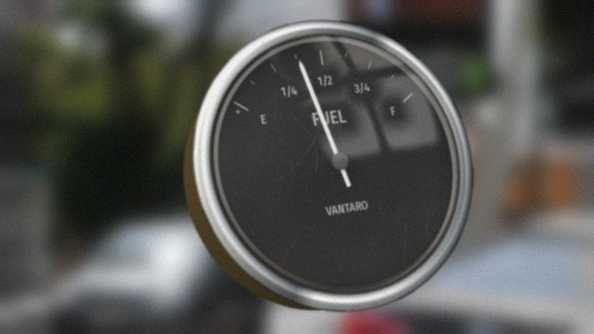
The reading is 0.375
